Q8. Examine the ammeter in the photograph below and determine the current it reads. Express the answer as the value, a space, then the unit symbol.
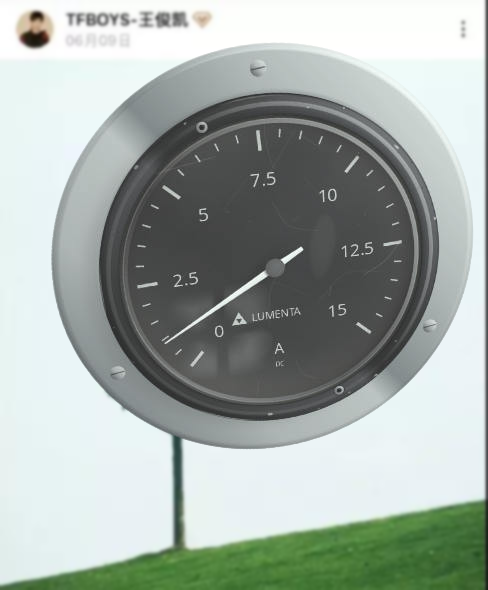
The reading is 1 A
